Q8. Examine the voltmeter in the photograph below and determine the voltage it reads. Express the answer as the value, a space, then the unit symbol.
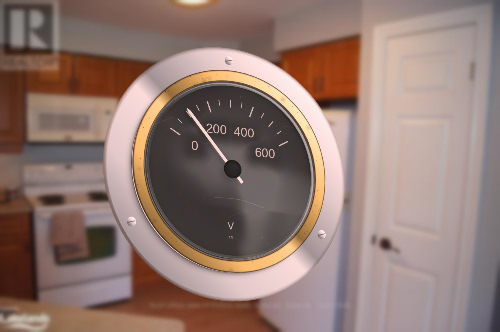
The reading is 100 V
